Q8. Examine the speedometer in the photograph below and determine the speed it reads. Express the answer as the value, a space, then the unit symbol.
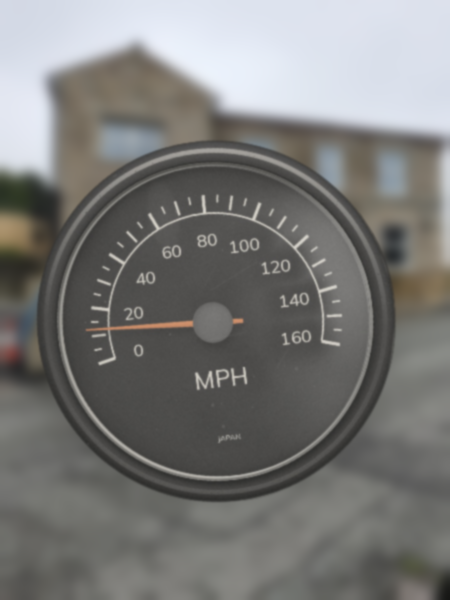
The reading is 12.5 mph
